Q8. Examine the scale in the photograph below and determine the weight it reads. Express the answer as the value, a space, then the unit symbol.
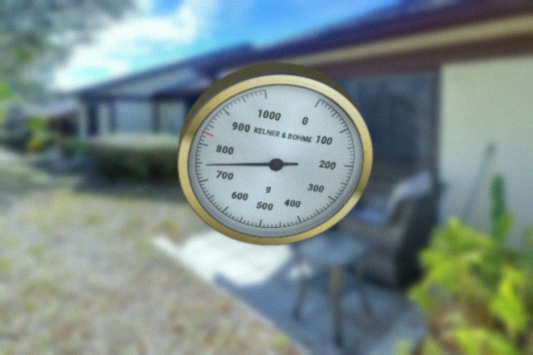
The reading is 750 g
